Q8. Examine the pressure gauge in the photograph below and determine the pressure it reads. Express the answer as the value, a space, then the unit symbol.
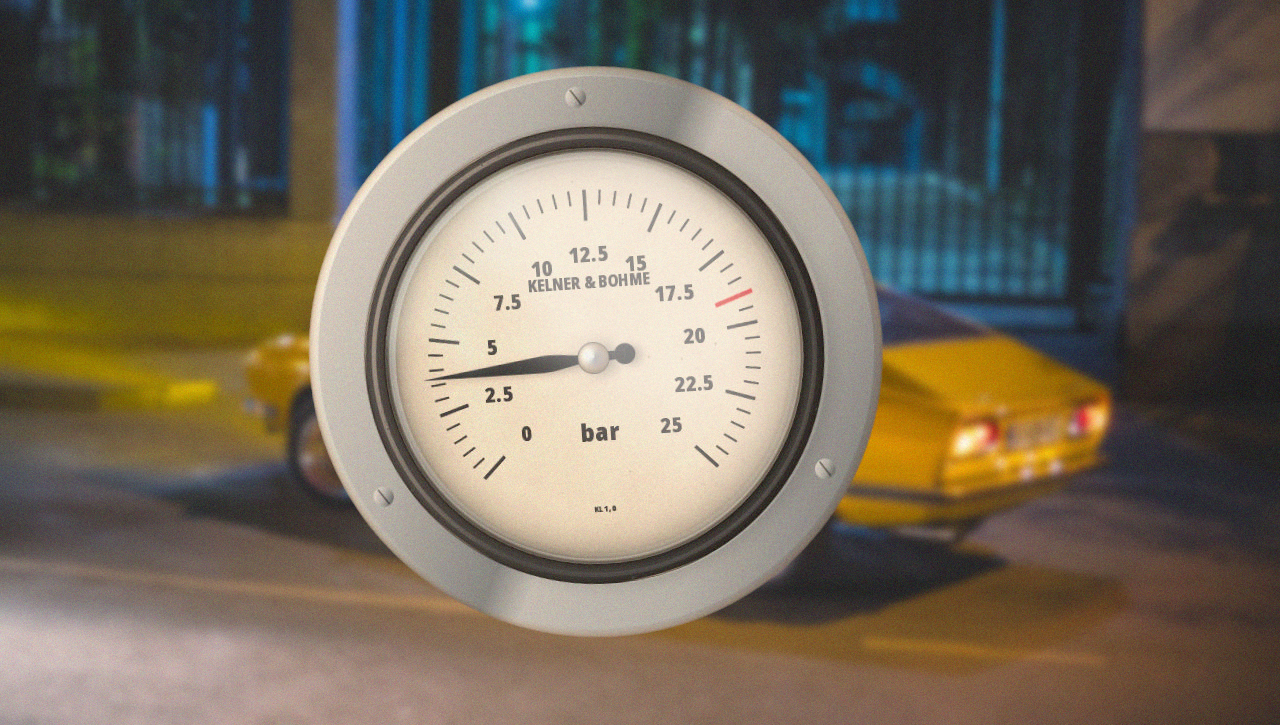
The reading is 3.75 bar
